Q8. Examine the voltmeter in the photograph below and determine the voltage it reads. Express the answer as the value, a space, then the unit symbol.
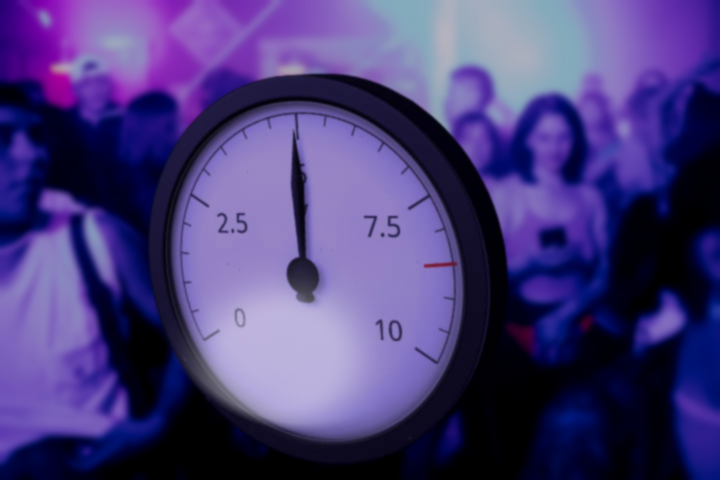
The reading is 5 V
